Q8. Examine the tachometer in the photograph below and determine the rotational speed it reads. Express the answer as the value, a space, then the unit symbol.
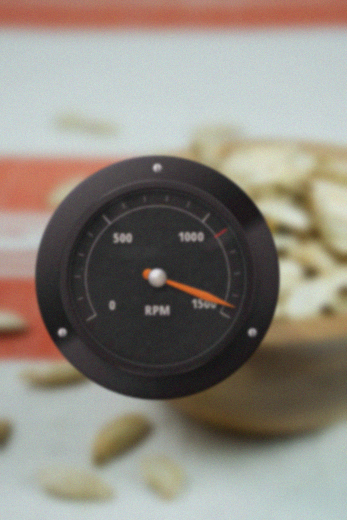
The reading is 1450 rpm
